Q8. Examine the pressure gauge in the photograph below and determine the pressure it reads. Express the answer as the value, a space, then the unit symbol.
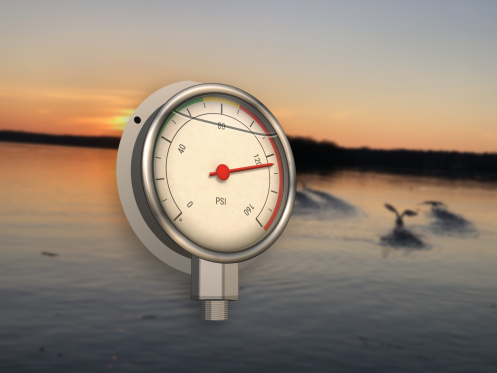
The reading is 125 psi
